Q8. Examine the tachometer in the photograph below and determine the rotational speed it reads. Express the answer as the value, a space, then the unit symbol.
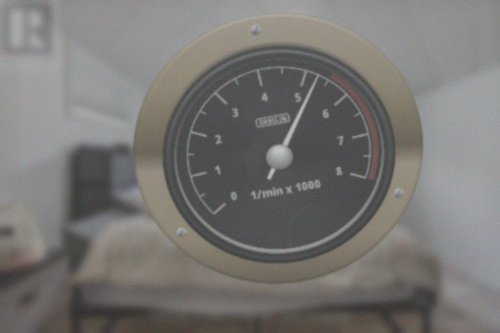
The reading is 5250 rpm
